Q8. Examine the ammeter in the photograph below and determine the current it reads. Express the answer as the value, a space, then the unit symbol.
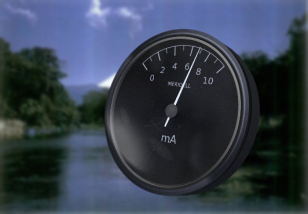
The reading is 7 mA
